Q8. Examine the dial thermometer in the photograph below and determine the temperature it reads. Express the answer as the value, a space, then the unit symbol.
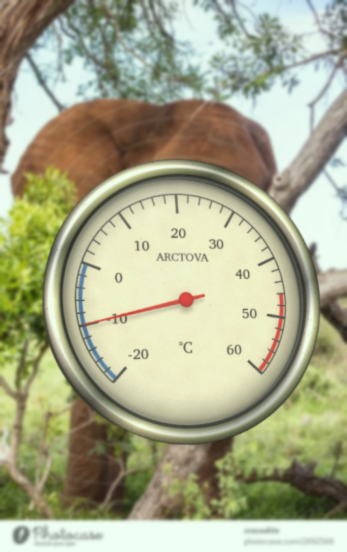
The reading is -10 °C
